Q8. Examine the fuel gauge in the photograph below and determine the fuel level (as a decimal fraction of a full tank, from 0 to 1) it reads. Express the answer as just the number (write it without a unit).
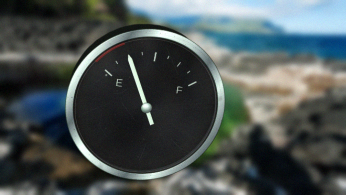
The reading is 0.25
